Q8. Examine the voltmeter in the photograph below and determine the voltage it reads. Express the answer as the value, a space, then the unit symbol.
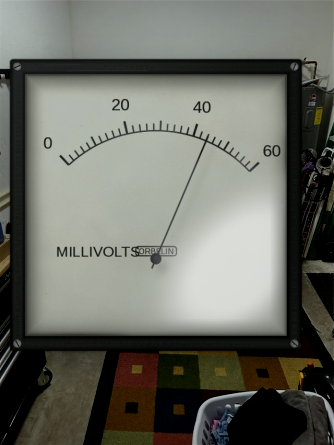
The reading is 44 mV
